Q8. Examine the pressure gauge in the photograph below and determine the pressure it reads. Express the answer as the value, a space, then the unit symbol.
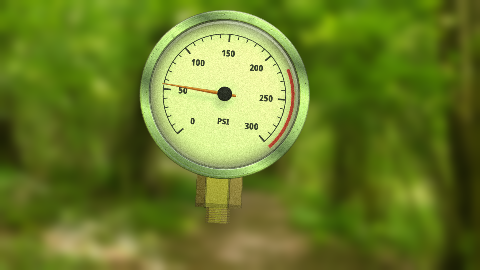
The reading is 55 psi
